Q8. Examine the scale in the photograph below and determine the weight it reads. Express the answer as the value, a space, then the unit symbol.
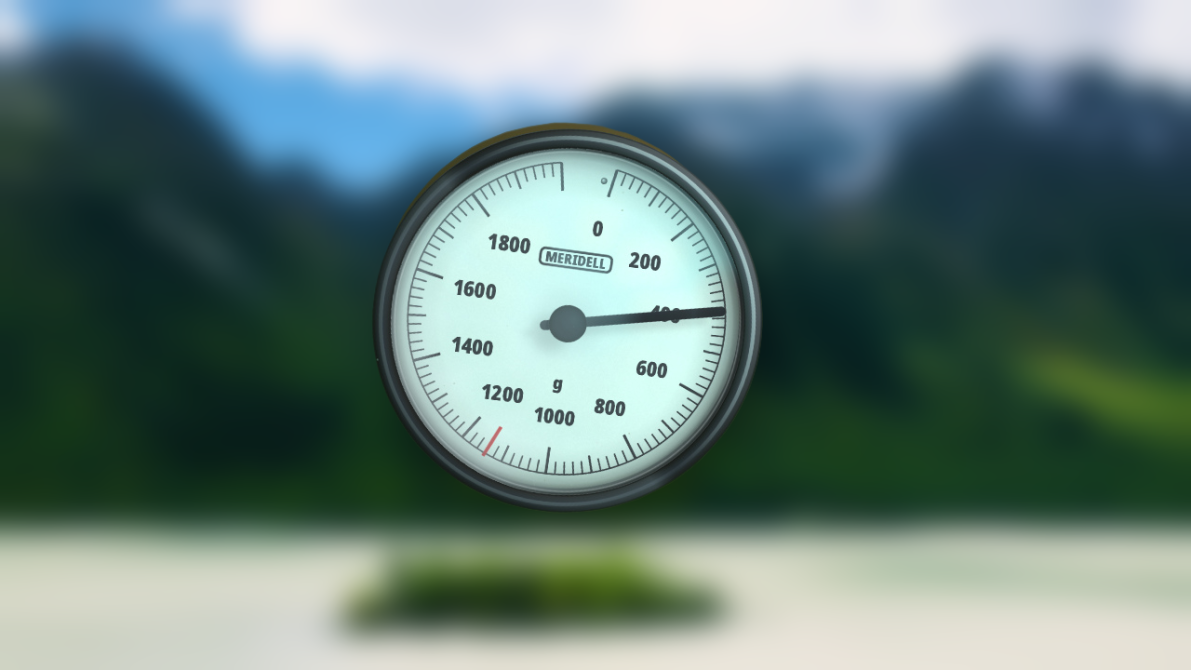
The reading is 400 g
